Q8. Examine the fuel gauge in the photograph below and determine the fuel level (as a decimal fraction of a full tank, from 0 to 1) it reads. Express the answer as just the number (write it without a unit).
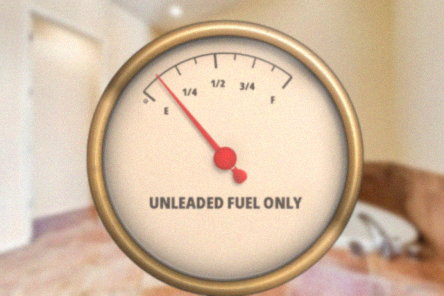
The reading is 0.125
